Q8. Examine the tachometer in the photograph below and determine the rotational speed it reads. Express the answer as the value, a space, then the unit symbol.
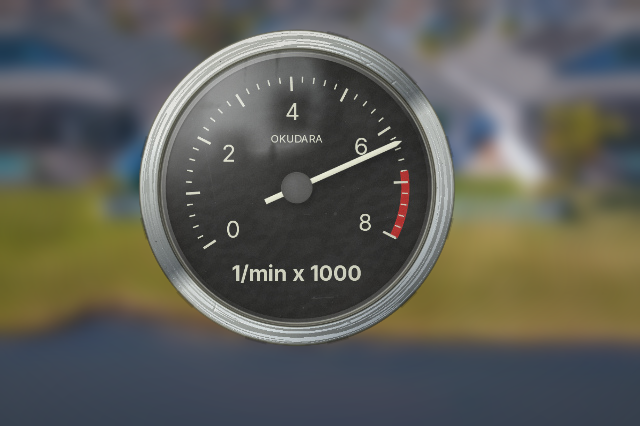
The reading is 6300 rpm
